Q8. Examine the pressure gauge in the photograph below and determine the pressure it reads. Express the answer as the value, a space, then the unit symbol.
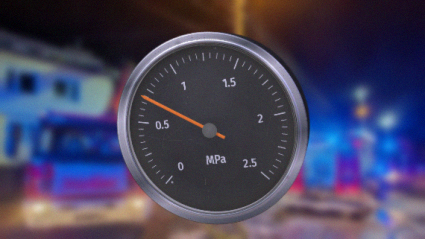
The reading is 0.7 MPa
